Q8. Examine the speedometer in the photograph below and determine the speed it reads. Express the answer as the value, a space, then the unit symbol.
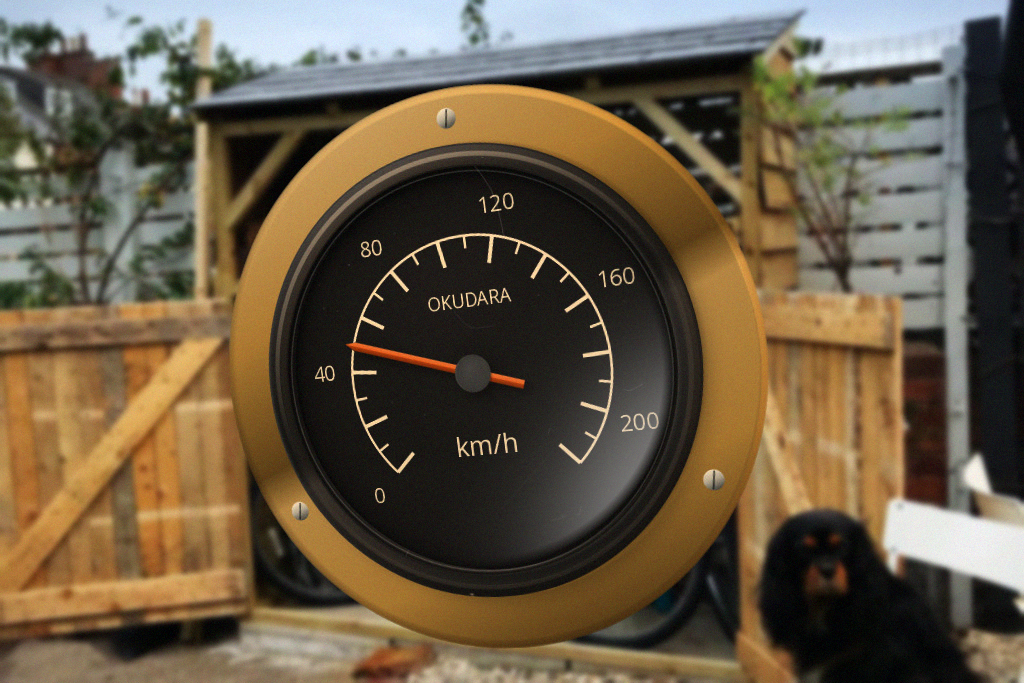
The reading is 50 km/h
